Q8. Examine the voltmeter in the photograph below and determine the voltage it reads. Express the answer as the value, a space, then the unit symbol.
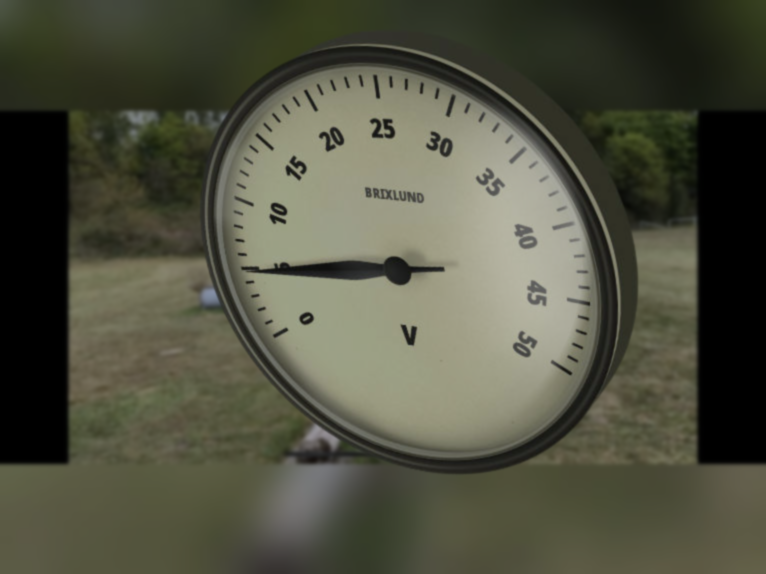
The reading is 5 V
